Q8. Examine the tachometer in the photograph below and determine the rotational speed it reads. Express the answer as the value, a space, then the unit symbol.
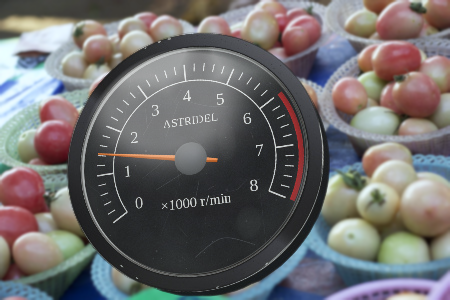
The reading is 1400 rpm
